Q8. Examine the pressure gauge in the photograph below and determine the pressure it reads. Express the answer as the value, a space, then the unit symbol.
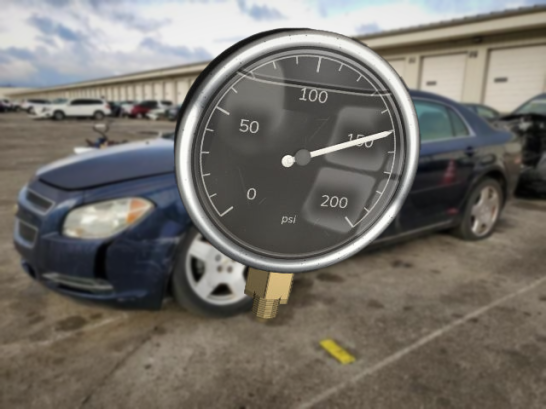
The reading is 150 psi
